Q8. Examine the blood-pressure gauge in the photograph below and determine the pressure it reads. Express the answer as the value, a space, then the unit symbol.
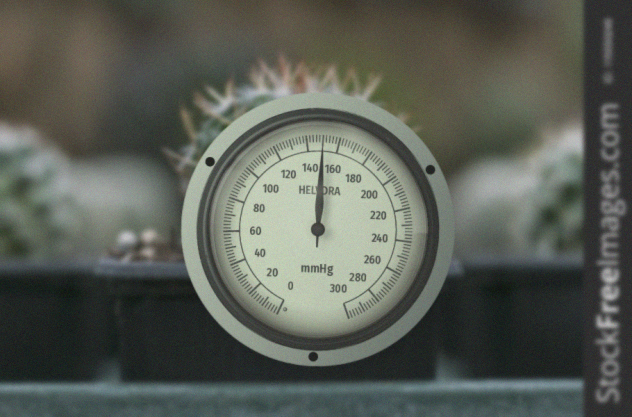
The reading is 150 mmHg
